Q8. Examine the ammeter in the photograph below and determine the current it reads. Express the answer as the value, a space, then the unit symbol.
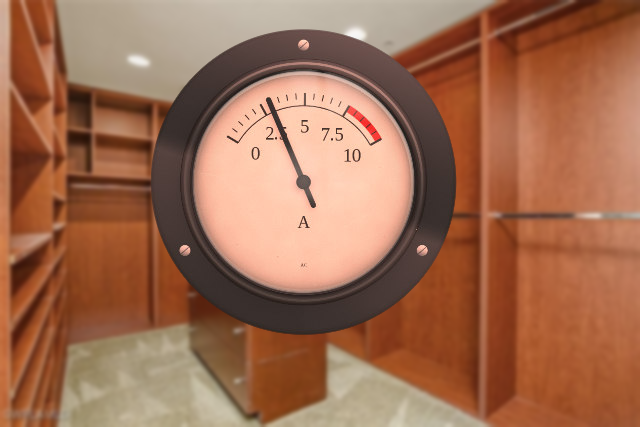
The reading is 3 A
